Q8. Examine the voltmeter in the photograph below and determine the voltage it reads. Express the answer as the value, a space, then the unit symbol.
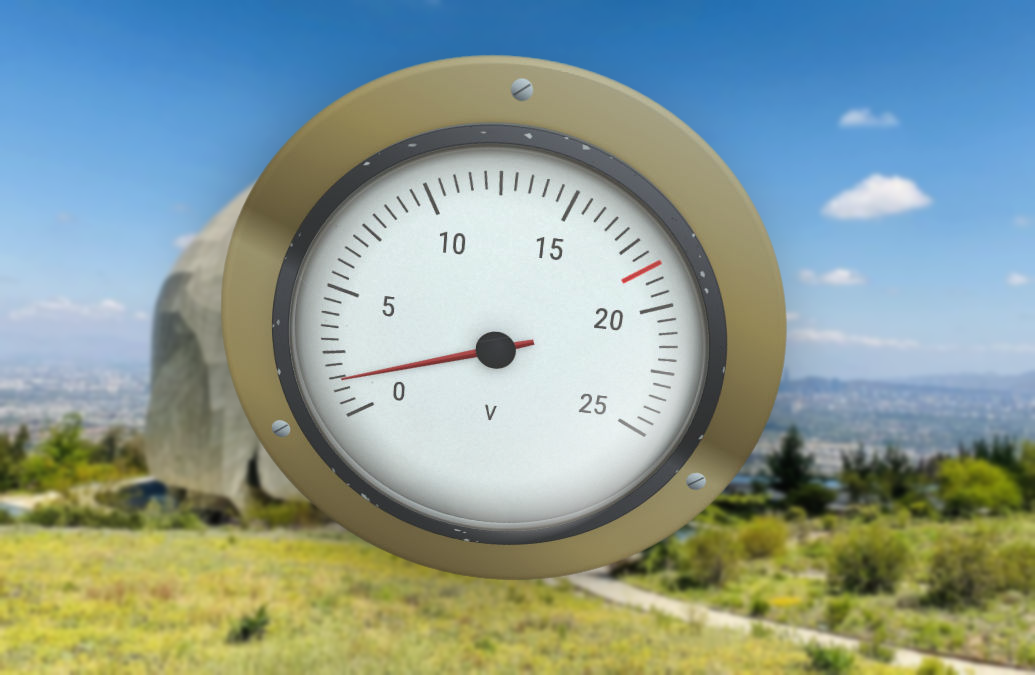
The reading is 1.5 V
